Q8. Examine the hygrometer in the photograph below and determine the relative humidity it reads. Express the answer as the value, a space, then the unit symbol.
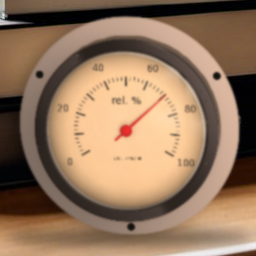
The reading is 70 %
